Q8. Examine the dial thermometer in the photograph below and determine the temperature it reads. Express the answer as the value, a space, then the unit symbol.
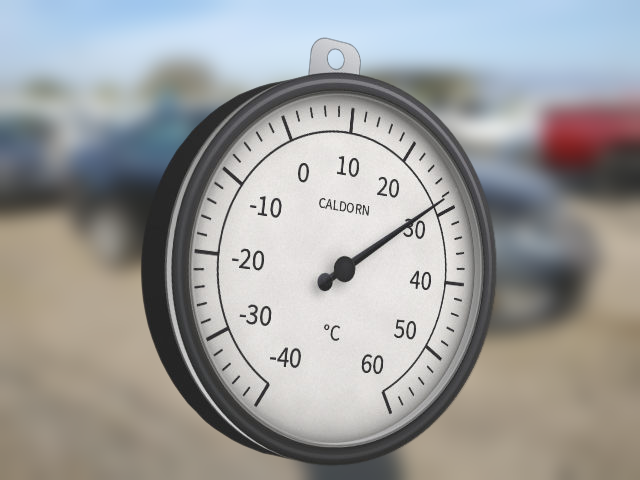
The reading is 28 °C
